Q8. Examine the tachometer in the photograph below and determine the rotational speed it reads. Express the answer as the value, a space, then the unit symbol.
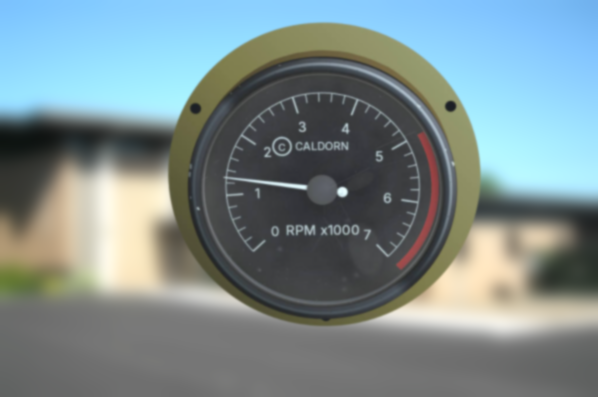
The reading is 1300 rpm
